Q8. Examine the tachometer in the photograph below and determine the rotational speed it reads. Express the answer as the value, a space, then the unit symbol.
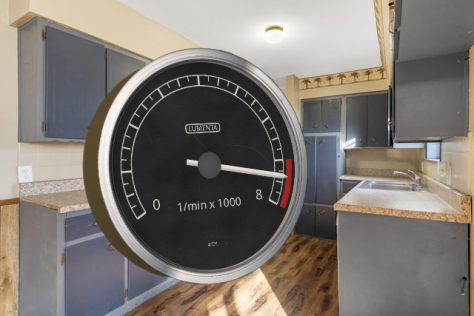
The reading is 7375 rpm
